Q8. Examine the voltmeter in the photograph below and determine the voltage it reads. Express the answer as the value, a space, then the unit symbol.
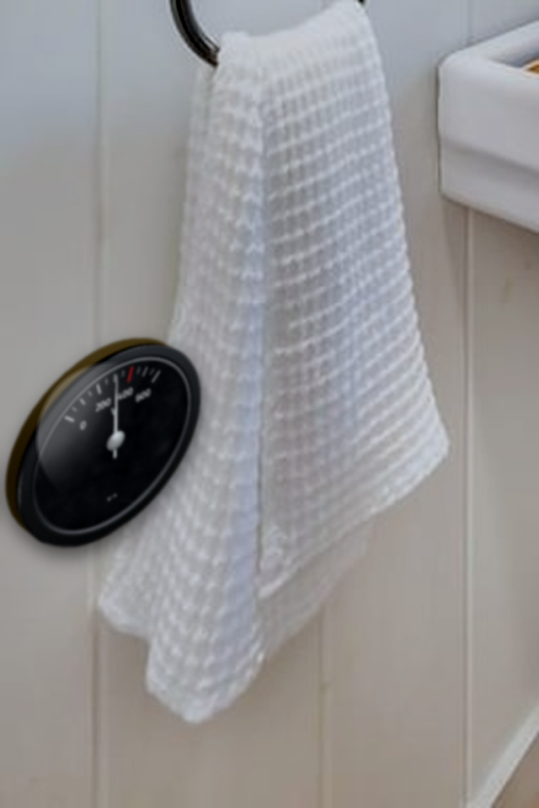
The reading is 300 V
